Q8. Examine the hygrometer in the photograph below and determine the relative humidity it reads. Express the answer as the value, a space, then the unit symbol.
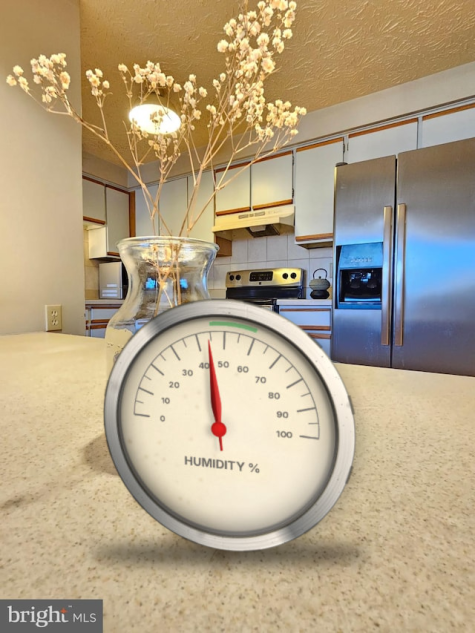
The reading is 45 %
